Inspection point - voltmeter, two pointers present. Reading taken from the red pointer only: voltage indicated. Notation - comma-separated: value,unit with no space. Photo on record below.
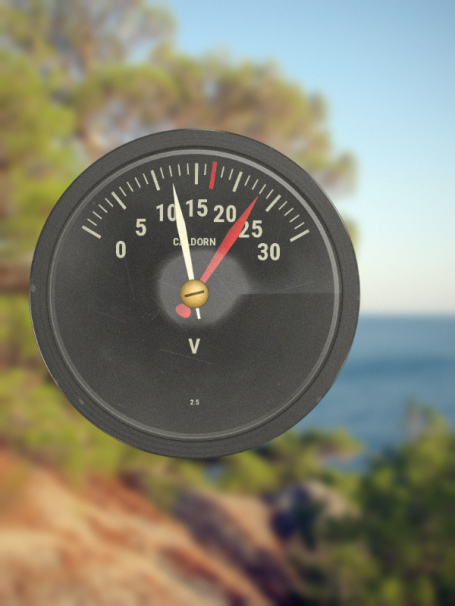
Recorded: 23,V
